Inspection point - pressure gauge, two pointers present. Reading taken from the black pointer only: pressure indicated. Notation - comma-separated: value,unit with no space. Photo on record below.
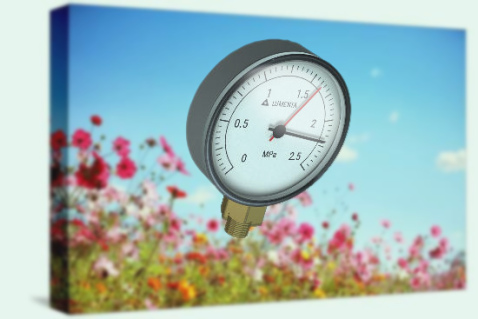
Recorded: 2.2,MPa
